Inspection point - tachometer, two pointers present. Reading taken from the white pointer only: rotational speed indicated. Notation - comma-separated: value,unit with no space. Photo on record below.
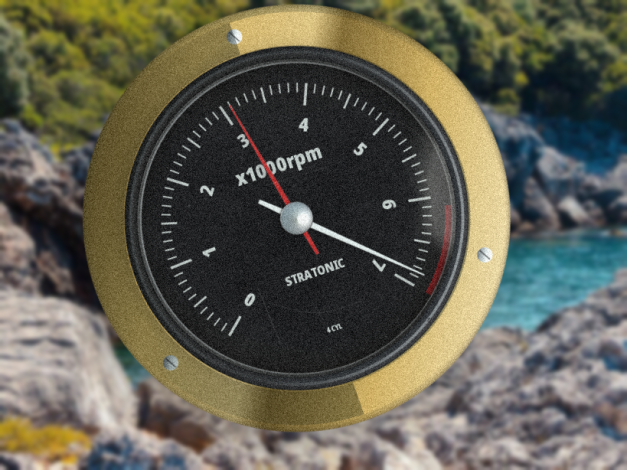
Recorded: 6850,rpm
